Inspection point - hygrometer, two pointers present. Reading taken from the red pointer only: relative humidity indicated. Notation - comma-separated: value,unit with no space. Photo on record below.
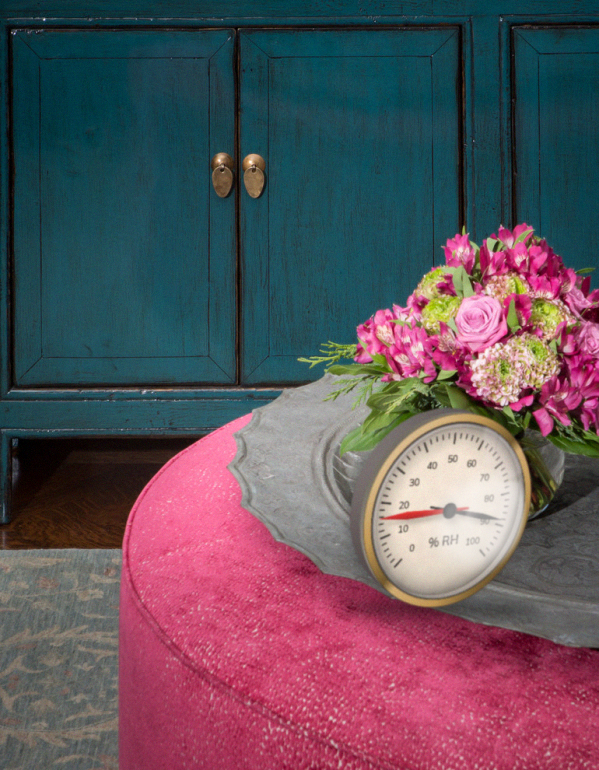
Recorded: 16,%
